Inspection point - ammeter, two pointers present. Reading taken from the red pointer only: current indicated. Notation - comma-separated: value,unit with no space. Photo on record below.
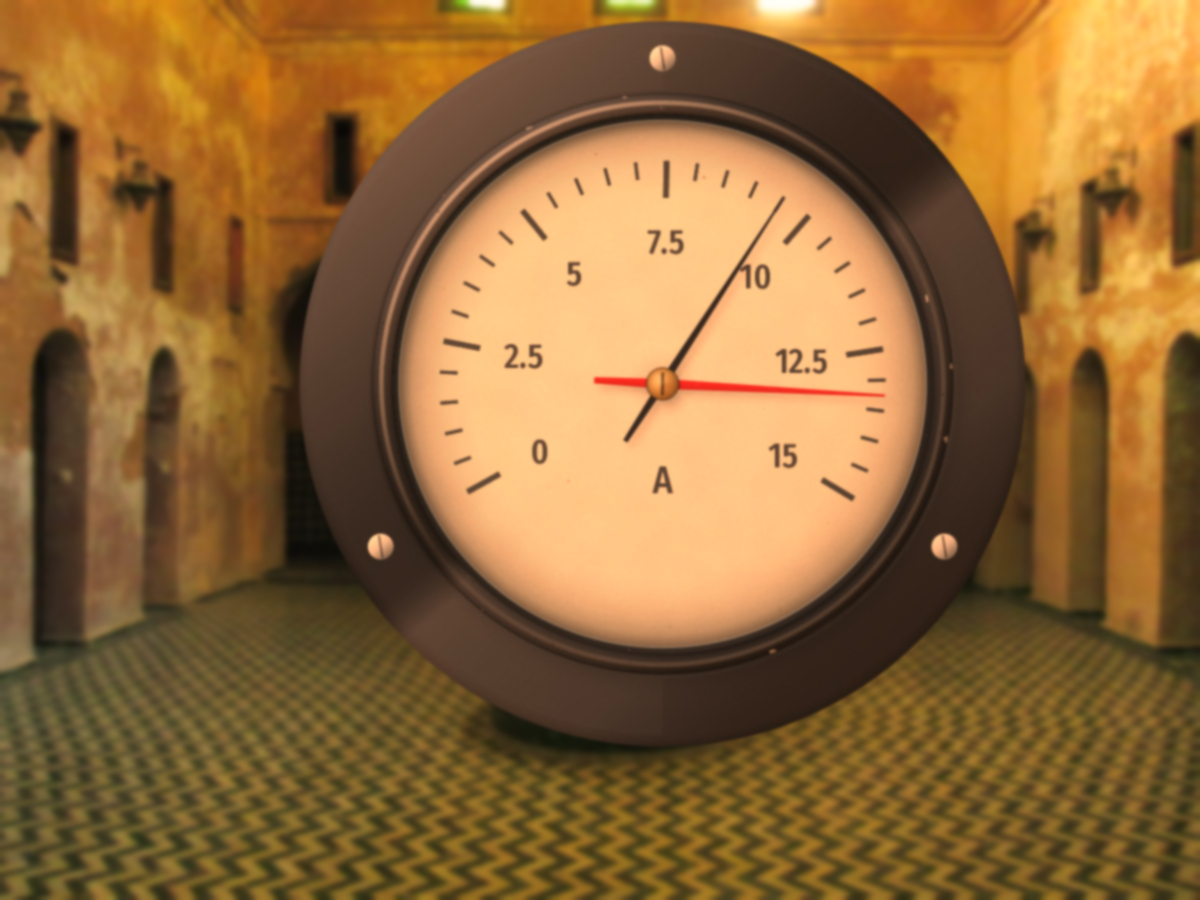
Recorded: 13.25,A
